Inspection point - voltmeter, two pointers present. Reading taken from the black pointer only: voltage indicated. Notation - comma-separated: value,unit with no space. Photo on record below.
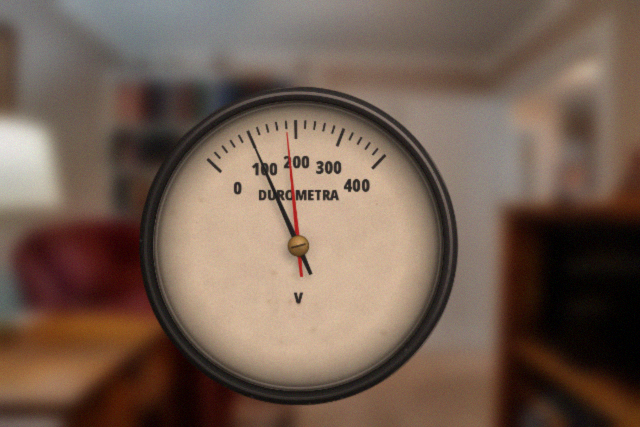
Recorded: 100,V
